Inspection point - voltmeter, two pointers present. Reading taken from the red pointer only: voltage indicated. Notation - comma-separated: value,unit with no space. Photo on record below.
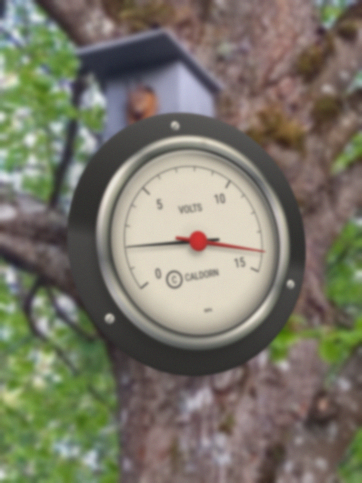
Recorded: 14,V
